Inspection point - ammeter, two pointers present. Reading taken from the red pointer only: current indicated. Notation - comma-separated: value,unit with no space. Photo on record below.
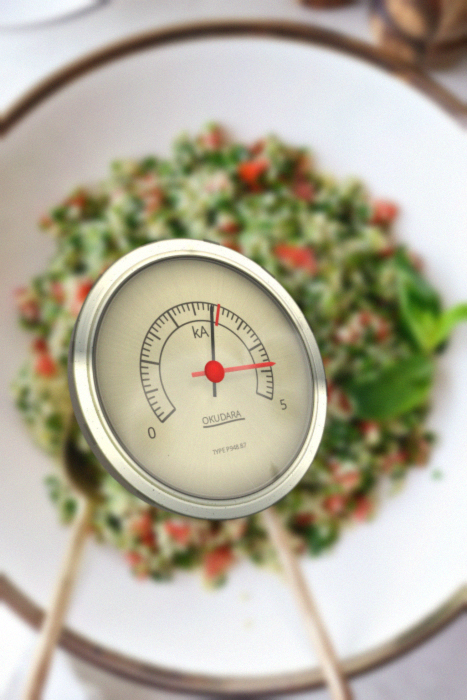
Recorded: 4.4,kA
